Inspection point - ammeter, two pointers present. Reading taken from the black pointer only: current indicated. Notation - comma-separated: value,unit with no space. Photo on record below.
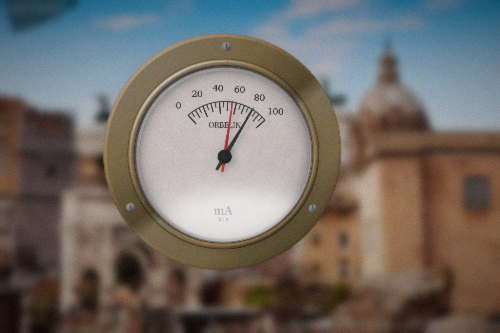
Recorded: 80,mA
